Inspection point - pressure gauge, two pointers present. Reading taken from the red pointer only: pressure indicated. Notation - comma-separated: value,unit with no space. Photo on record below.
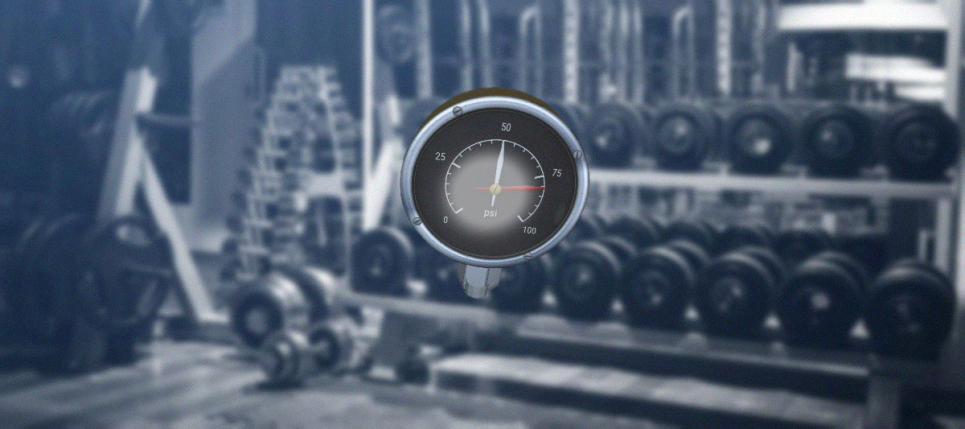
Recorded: 80,psi
